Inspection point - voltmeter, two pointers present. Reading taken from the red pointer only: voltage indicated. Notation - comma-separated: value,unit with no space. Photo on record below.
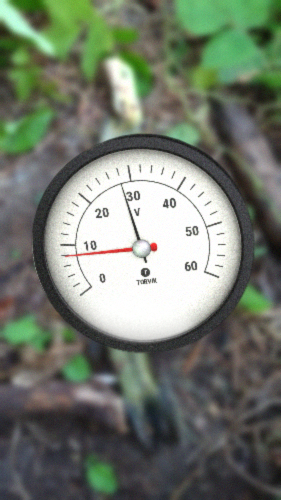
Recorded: 8,V
